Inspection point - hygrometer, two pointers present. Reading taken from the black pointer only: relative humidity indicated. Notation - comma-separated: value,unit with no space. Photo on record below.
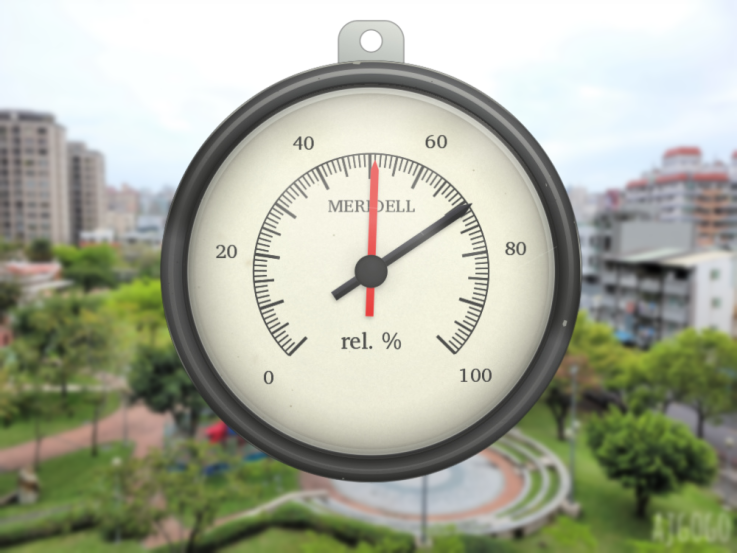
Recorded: 71,%
